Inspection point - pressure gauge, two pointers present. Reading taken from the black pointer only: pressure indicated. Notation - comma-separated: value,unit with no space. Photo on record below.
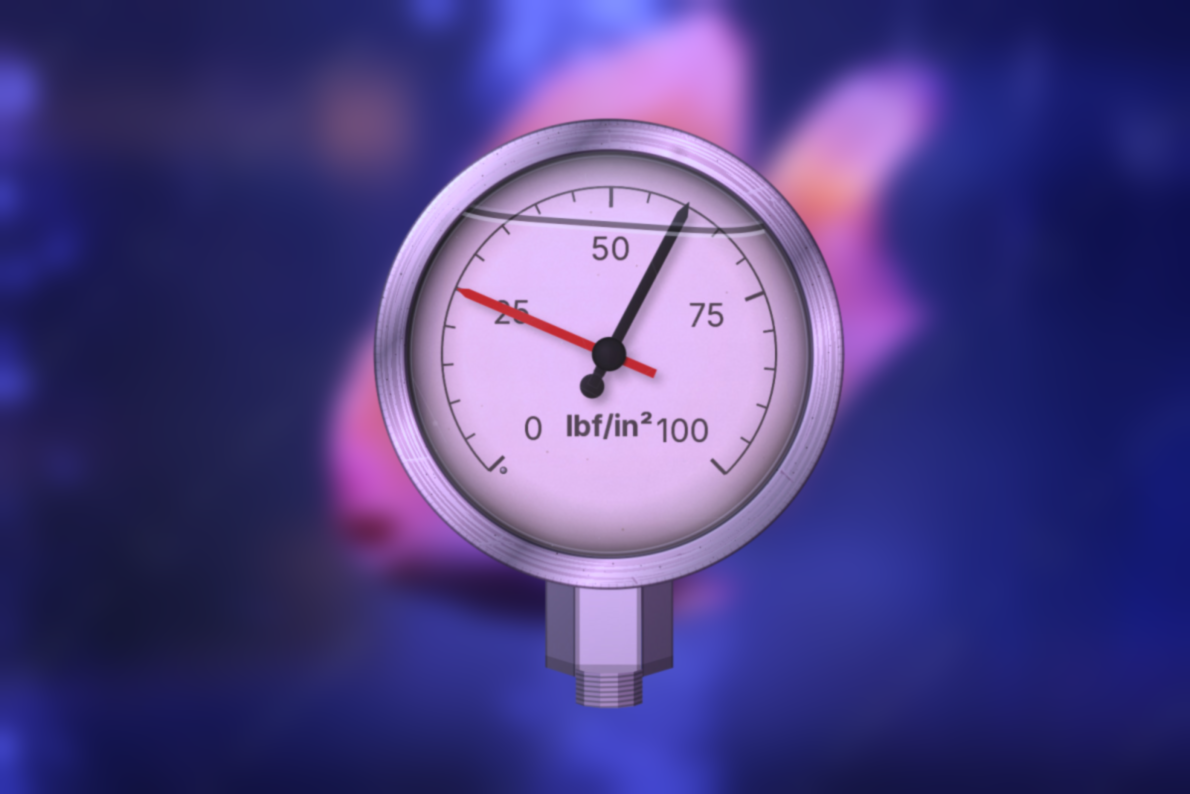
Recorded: 60,psi
